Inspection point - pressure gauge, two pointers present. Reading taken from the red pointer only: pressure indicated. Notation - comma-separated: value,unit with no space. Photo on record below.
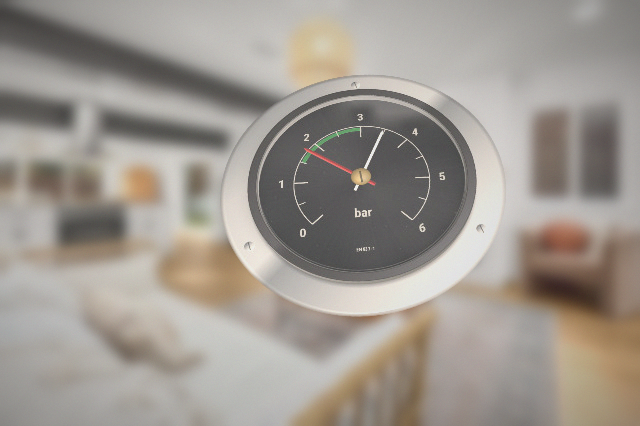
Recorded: 1.75,bar
